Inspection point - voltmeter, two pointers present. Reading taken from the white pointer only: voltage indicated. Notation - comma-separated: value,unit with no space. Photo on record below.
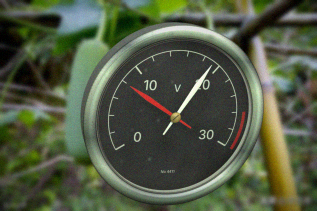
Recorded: 19,V
